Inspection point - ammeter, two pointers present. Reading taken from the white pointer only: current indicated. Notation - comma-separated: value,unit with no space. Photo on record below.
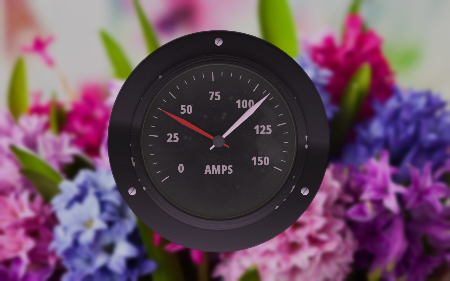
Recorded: 107.5,A
